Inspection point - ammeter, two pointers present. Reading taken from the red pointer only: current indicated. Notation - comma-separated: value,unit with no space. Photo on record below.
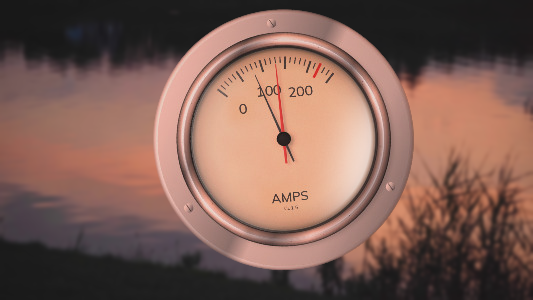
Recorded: 130,A
